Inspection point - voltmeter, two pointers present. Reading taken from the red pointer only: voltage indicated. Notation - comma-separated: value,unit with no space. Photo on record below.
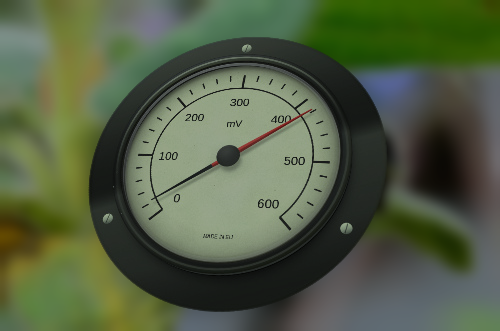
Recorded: 420,mV
